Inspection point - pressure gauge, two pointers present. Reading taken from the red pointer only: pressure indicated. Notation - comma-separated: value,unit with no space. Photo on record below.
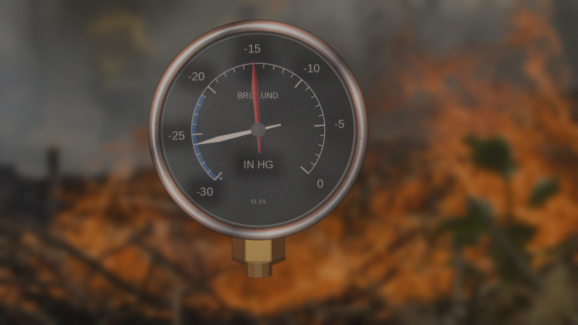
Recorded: -15,inHg
